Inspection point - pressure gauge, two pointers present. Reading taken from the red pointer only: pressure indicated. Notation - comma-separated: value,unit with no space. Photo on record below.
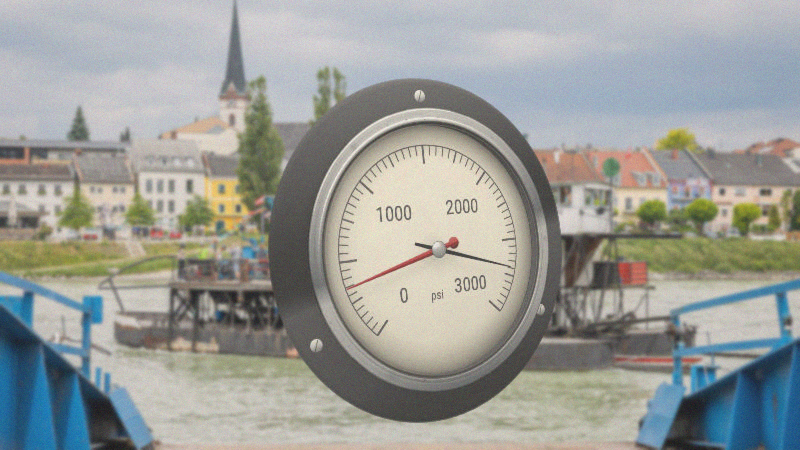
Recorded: 350,psi
